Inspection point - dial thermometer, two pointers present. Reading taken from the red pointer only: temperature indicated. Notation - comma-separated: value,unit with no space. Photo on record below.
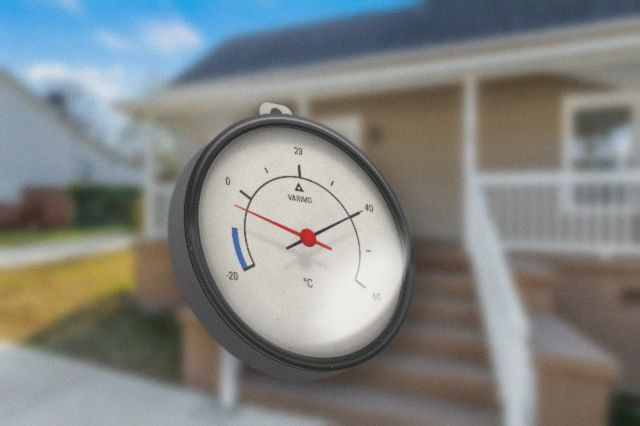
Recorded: -5,°C
